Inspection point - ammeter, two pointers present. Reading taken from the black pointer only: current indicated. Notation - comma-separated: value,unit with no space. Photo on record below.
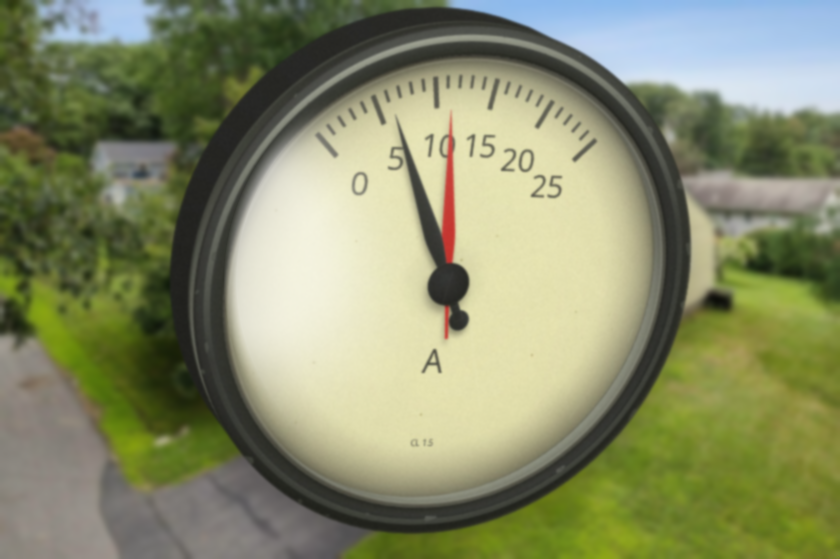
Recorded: 6,A
